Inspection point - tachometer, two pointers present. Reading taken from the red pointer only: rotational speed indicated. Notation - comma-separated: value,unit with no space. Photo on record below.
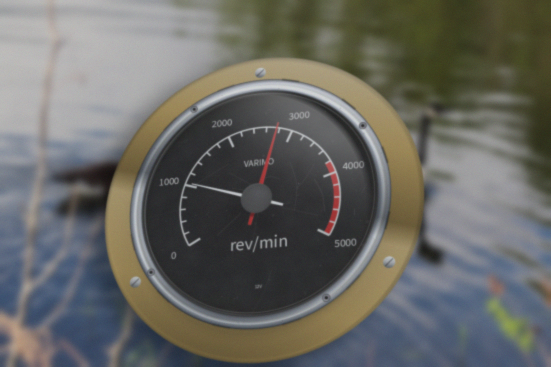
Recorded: 2800,rpm
